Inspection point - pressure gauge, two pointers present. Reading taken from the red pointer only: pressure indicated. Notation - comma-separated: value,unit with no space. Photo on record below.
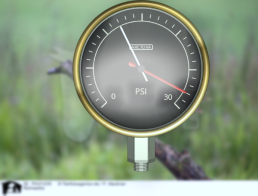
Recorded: 28,psi
